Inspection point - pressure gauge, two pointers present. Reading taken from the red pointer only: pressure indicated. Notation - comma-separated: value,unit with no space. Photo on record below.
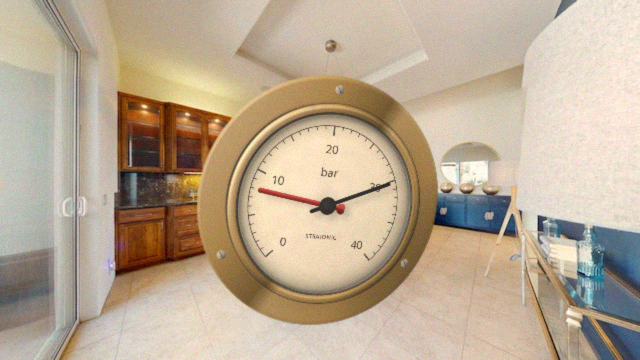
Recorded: 8,bar
